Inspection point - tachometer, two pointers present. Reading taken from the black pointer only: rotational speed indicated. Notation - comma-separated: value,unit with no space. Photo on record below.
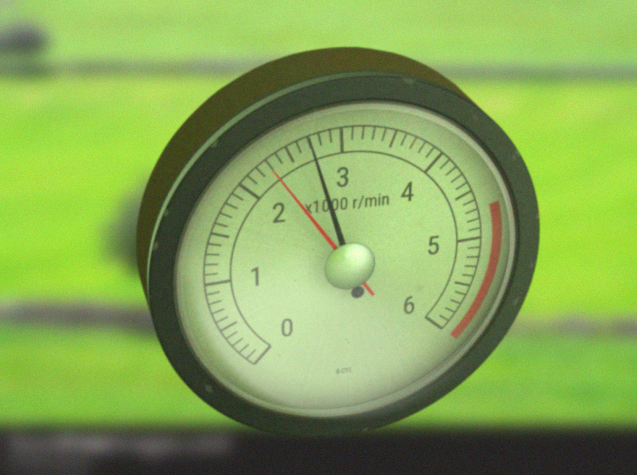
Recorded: 2700,rpm
